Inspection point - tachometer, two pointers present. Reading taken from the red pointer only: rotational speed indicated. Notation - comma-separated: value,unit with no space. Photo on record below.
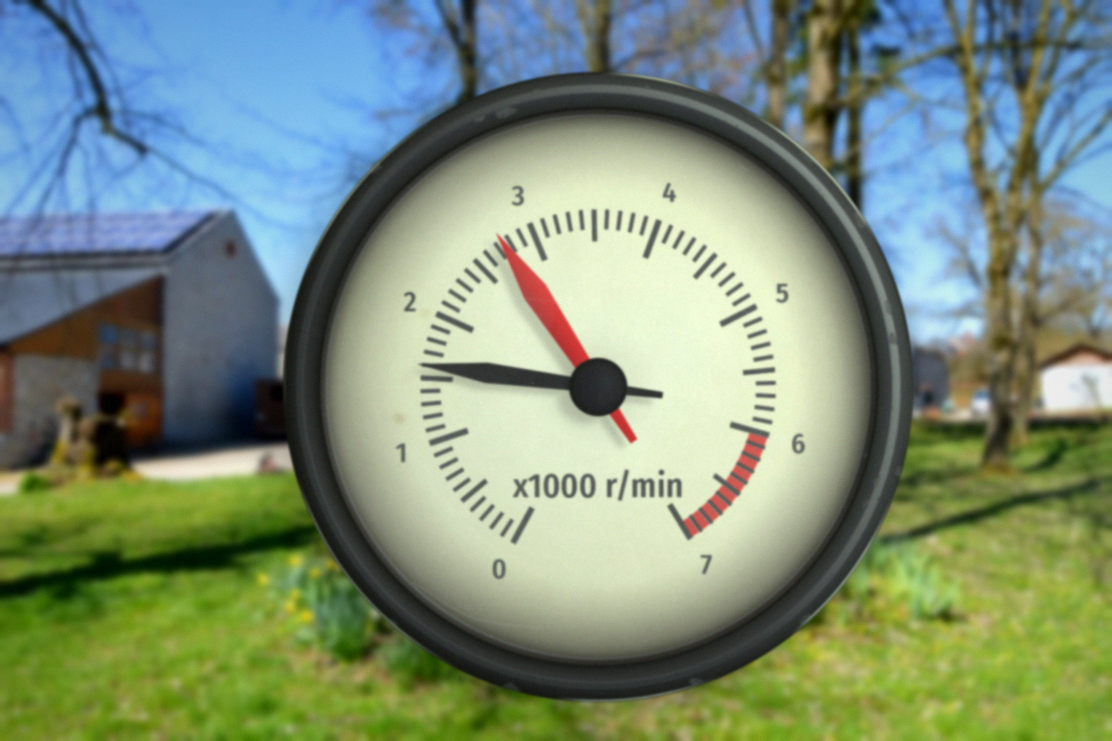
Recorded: 2750,rpm
